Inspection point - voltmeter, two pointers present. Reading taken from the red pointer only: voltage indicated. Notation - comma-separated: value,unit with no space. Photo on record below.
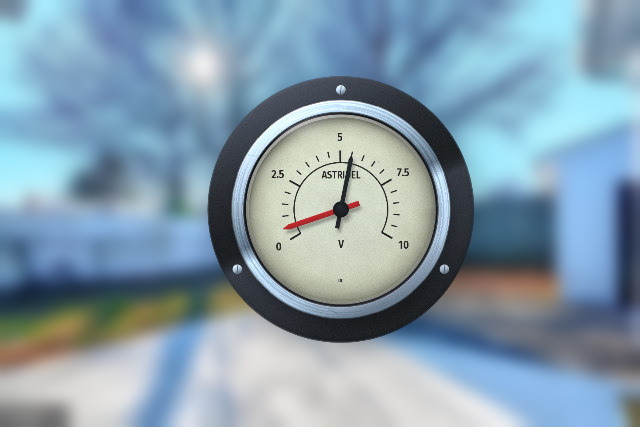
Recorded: 0.5,V
